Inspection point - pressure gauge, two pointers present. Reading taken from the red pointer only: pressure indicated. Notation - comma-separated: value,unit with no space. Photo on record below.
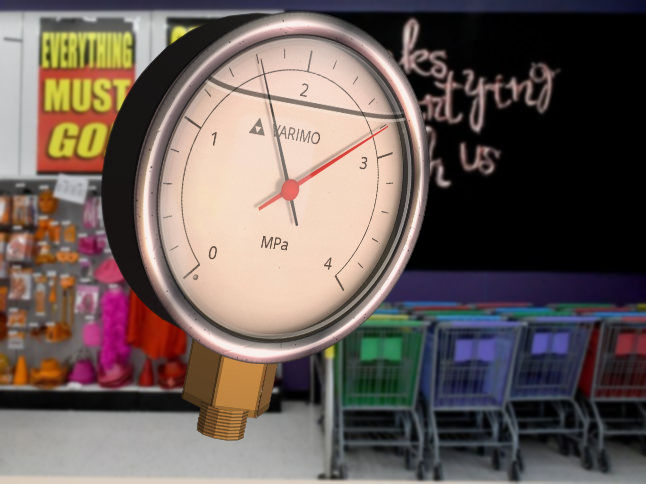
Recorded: 2.8,MPa
